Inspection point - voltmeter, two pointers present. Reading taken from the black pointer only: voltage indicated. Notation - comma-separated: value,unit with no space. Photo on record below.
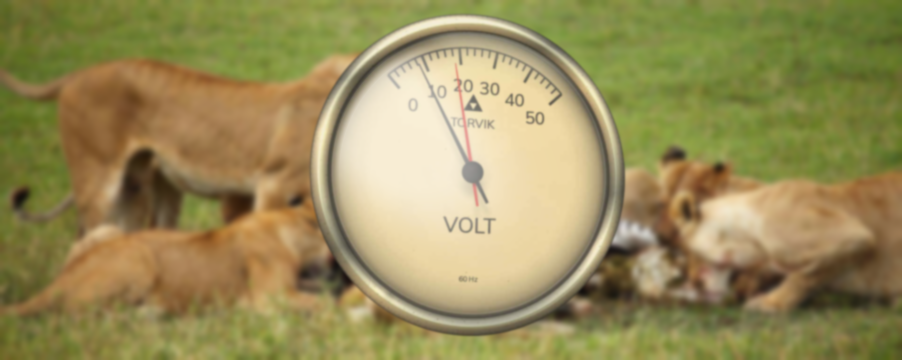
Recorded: 8,V
